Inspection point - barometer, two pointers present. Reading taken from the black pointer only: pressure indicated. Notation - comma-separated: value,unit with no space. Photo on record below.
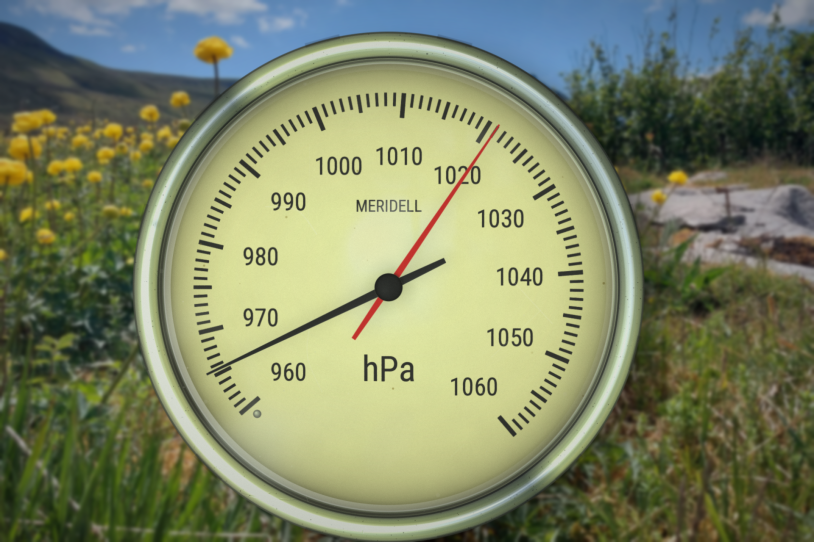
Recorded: 965.5,hPa
